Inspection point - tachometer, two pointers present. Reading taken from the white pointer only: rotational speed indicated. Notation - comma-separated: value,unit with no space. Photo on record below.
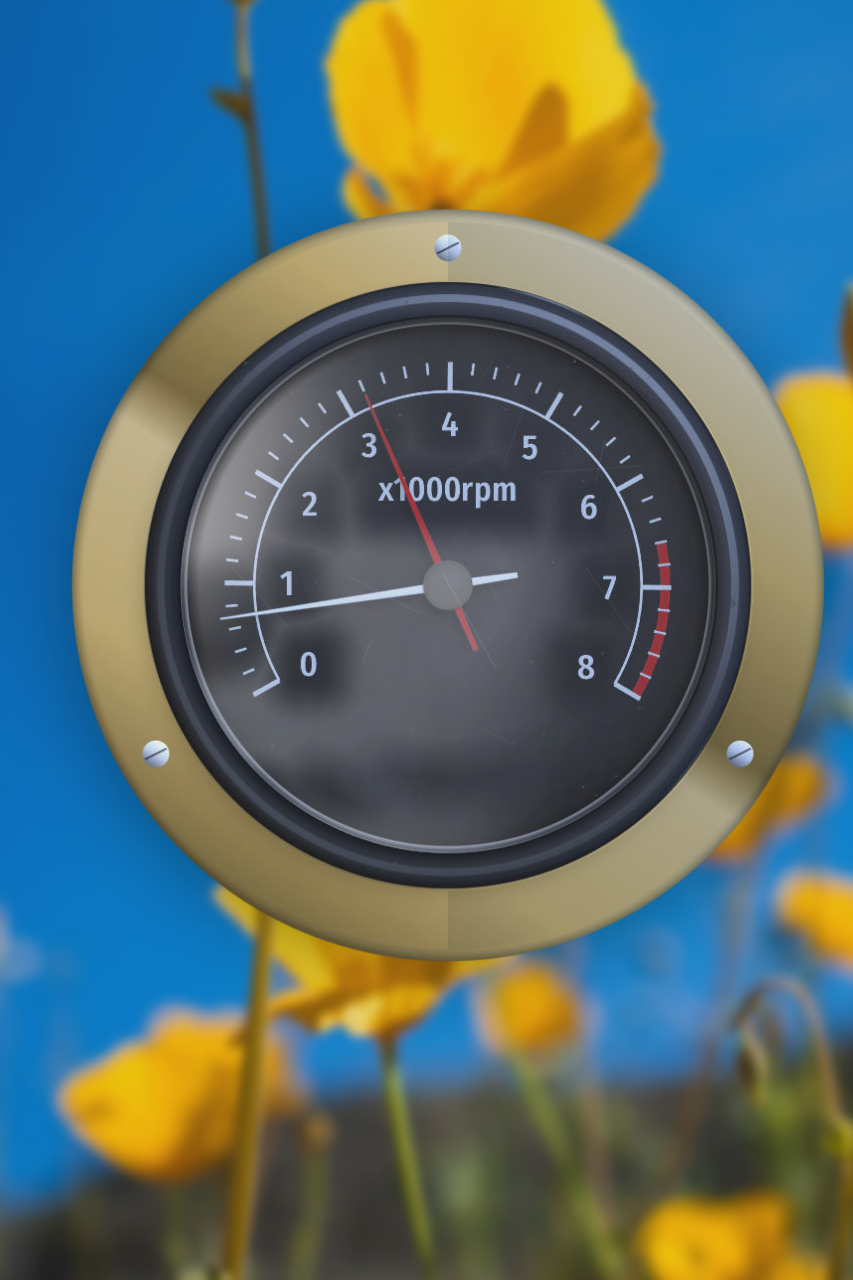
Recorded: 700,rpm
